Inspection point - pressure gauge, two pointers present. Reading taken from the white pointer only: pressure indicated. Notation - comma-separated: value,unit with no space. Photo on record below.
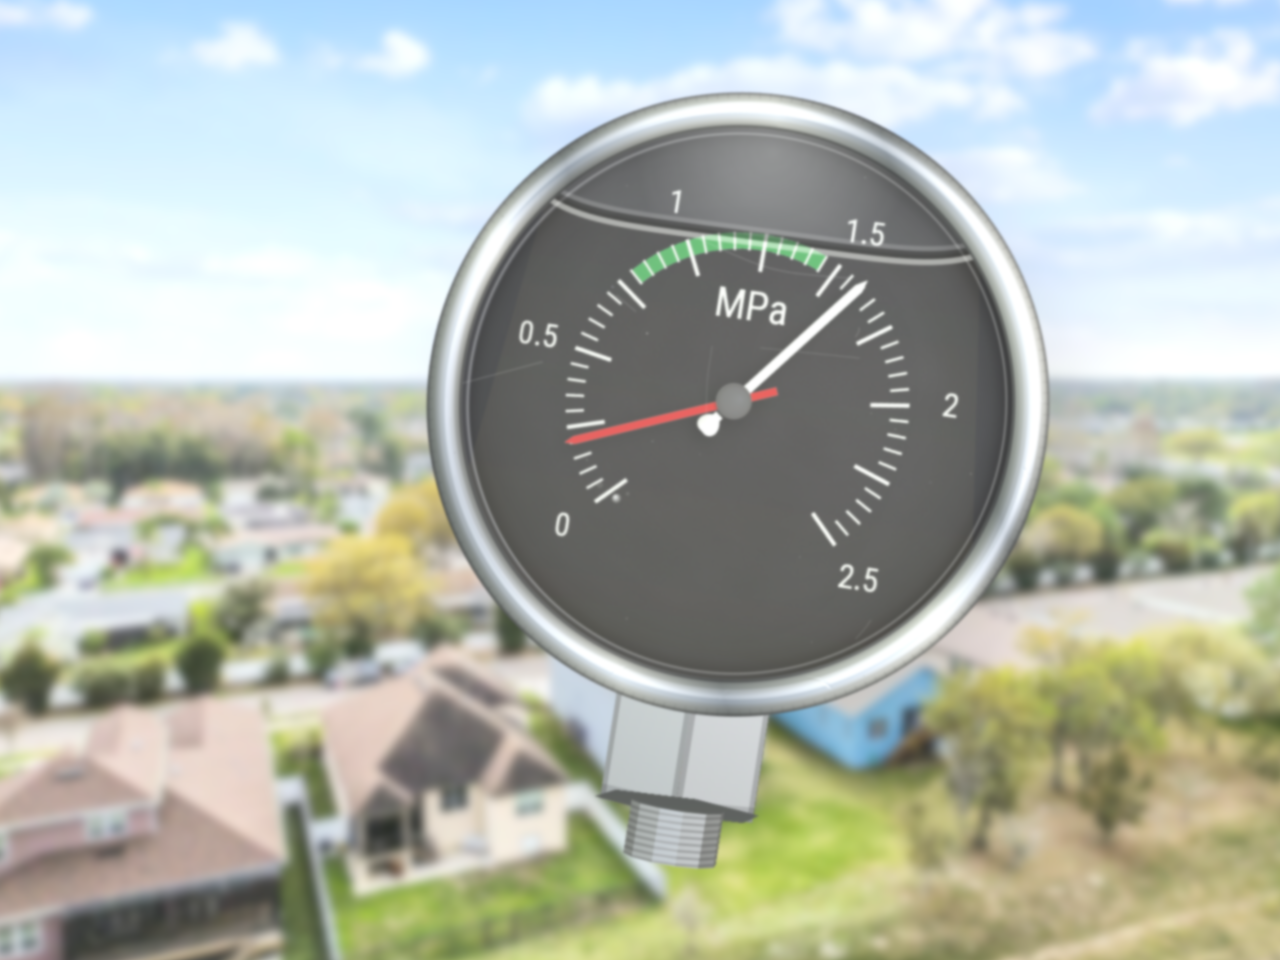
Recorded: 1.6,MPa
